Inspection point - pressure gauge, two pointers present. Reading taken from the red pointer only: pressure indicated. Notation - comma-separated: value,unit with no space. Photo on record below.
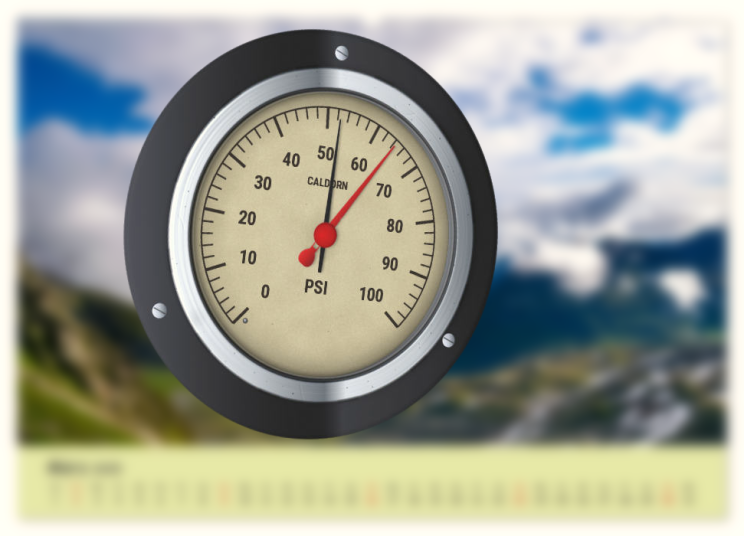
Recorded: 64,psi
